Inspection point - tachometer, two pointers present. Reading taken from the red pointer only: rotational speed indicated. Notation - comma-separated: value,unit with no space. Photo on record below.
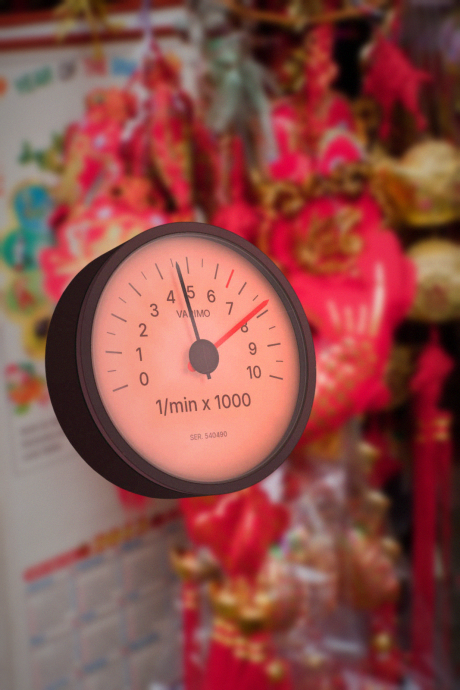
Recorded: 7750,rpm
